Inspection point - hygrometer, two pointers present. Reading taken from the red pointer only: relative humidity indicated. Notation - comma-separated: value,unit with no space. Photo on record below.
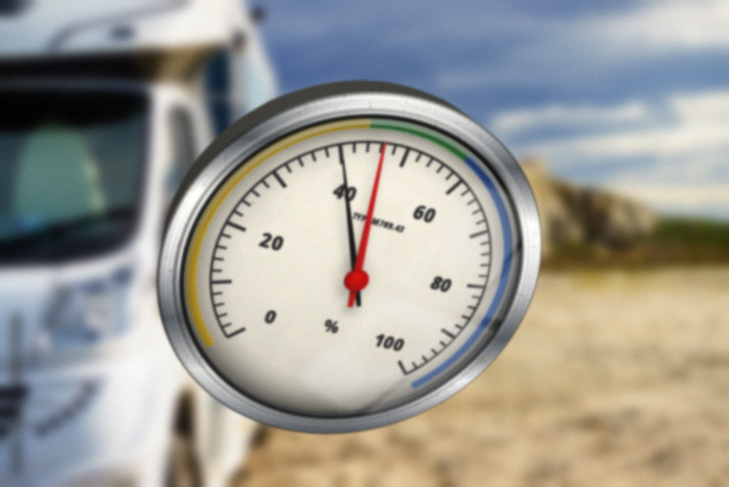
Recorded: 46,%
